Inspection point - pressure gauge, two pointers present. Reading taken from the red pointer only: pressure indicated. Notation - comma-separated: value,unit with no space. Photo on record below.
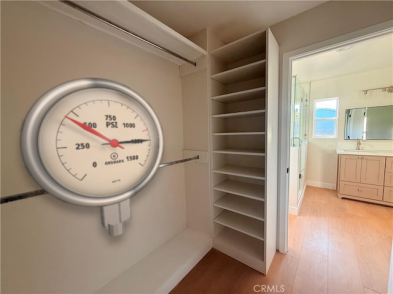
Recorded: 450,psi
